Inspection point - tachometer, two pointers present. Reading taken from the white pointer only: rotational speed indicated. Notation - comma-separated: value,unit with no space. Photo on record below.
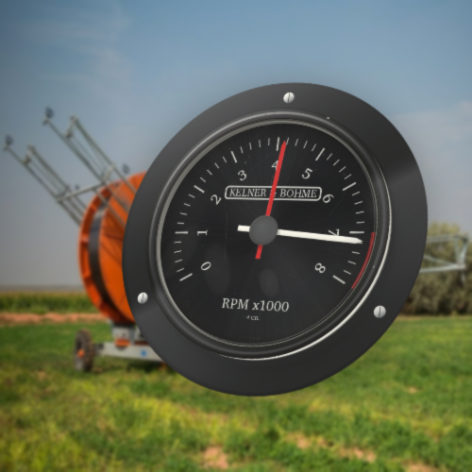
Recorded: 7200,rpm
